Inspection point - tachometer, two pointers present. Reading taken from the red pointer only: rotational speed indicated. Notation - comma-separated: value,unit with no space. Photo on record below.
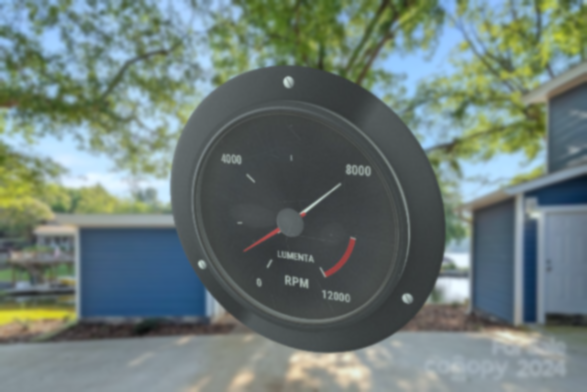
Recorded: 1000,rpm
